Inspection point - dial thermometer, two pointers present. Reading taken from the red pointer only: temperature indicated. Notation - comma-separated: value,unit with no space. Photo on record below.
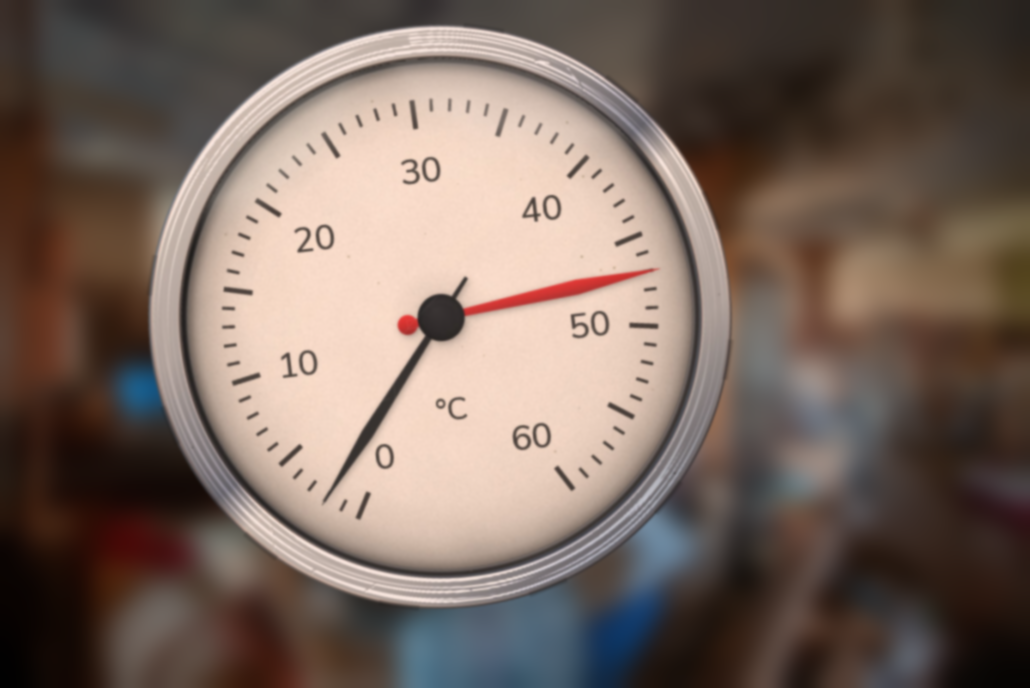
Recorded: 47,°C
